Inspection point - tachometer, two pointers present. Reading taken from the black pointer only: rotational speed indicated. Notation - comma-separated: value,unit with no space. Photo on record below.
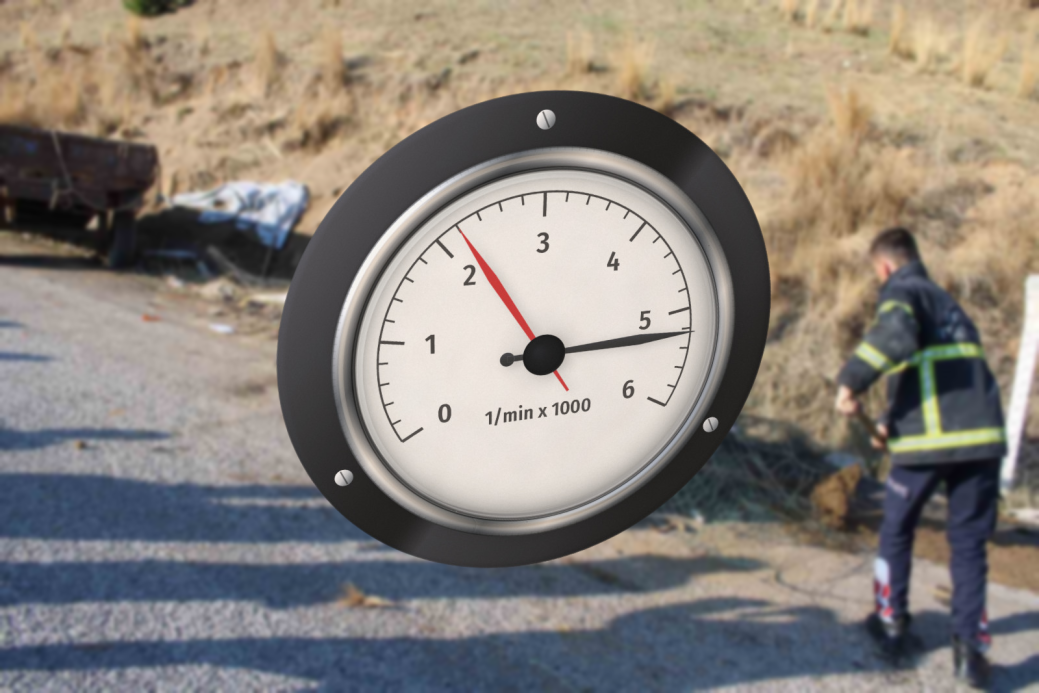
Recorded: 5200,rpm
